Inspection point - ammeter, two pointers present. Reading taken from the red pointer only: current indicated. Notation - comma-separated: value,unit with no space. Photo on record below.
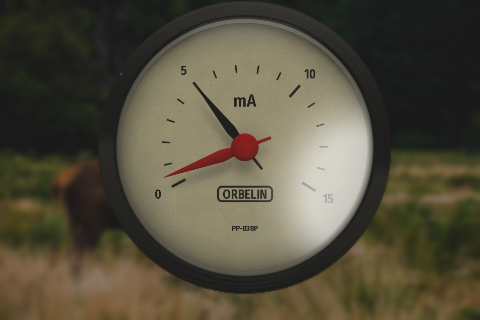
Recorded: 0.5,mA
